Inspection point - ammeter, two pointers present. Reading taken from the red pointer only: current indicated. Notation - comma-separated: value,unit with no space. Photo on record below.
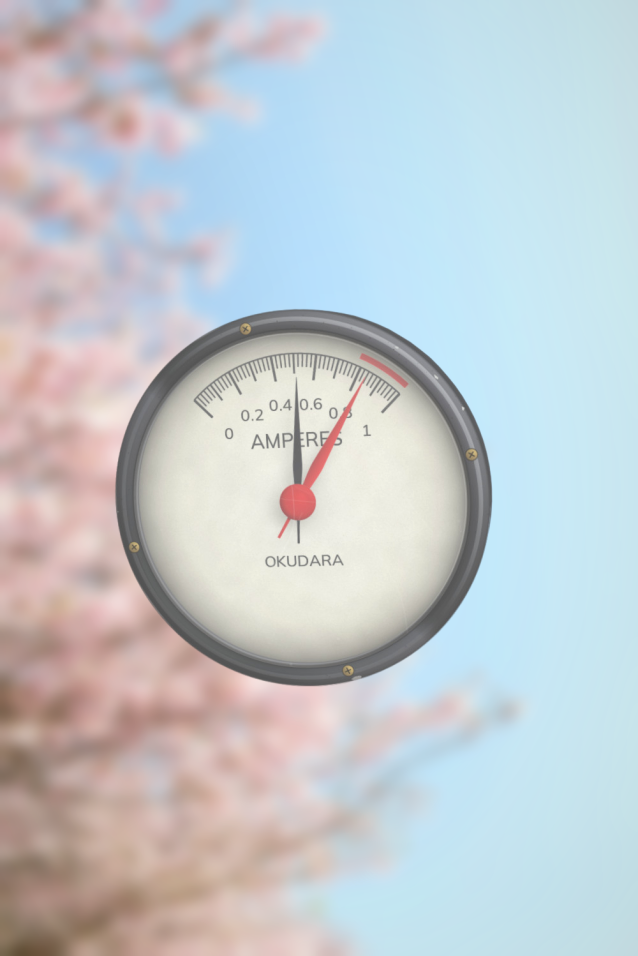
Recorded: 0.84,A
